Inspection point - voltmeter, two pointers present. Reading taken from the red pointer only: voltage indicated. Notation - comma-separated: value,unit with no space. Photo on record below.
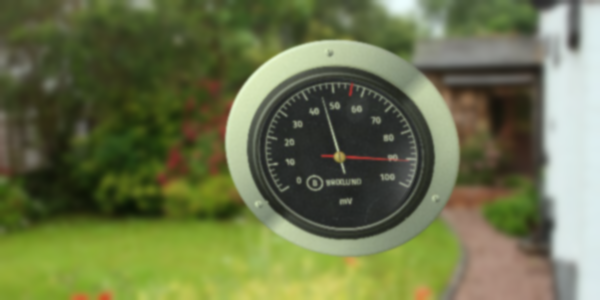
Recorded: 90,mV
